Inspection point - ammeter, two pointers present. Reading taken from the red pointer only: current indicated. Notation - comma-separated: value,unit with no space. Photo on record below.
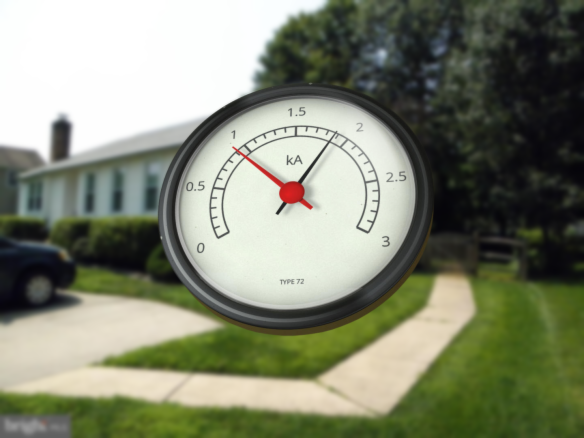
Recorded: 0.9,kA
